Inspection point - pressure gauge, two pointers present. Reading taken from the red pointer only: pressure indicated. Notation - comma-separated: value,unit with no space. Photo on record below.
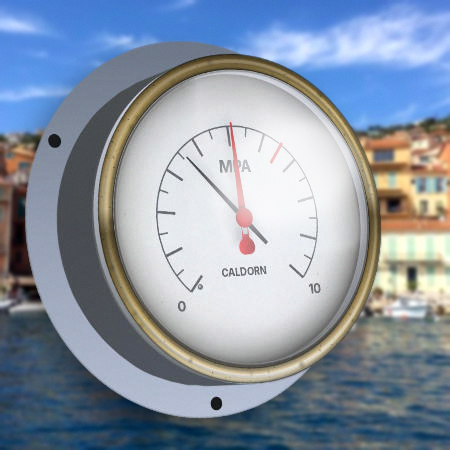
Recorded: 5,MPa
